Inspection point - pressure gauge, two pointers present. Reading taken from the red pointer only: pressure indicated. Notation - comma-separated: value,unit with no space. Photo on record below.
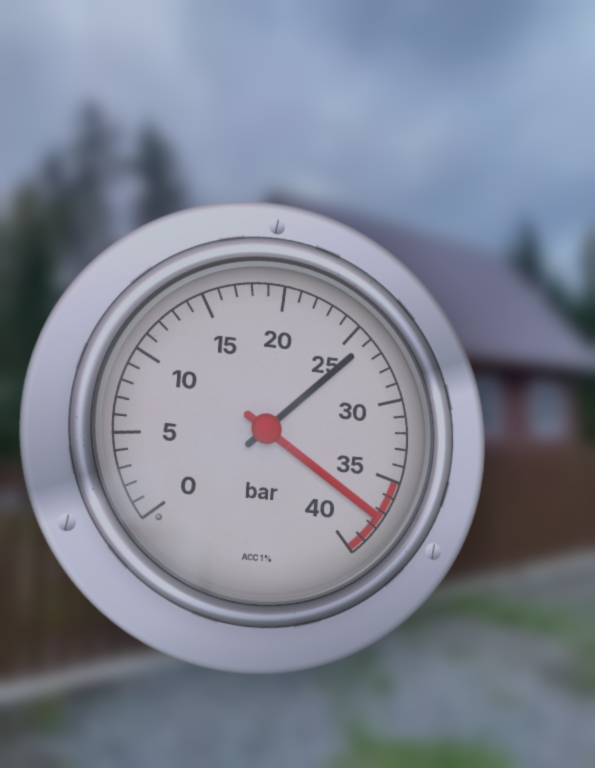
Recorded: 37.5,bar
